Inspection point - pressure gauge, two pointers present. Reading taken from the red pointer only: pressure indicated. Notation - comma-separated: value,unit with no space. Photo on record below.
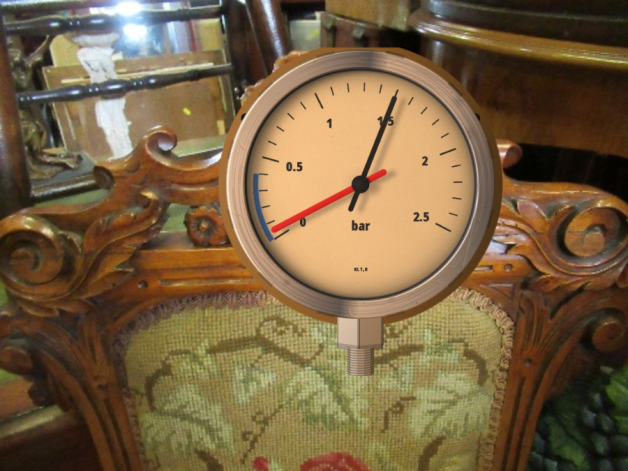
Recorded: 0.05,bar
